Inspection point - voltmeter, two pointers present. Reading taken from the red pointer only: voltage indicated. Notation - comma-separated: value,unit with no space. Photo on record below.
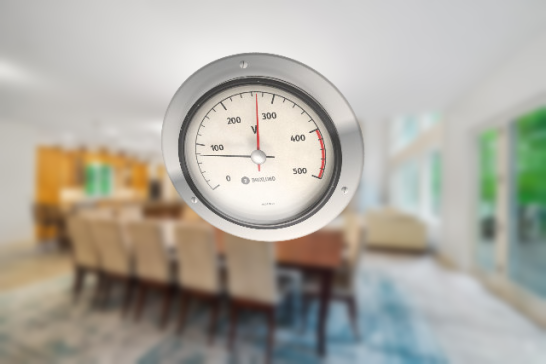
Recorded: 270,V
